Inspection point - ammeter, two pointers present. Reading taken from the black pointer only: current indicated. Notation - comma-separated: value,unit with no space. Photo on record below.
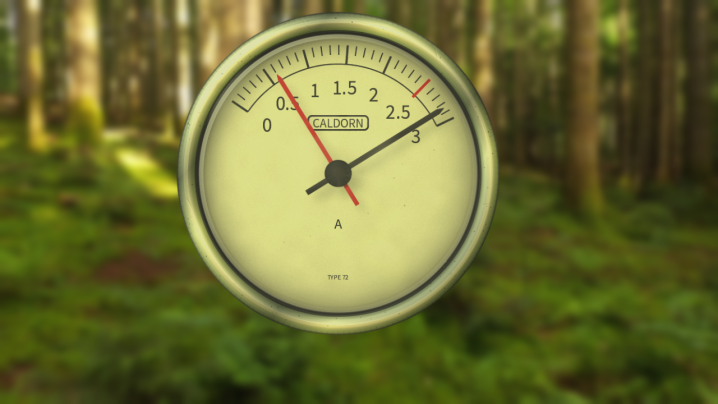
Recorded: 2.85,A
